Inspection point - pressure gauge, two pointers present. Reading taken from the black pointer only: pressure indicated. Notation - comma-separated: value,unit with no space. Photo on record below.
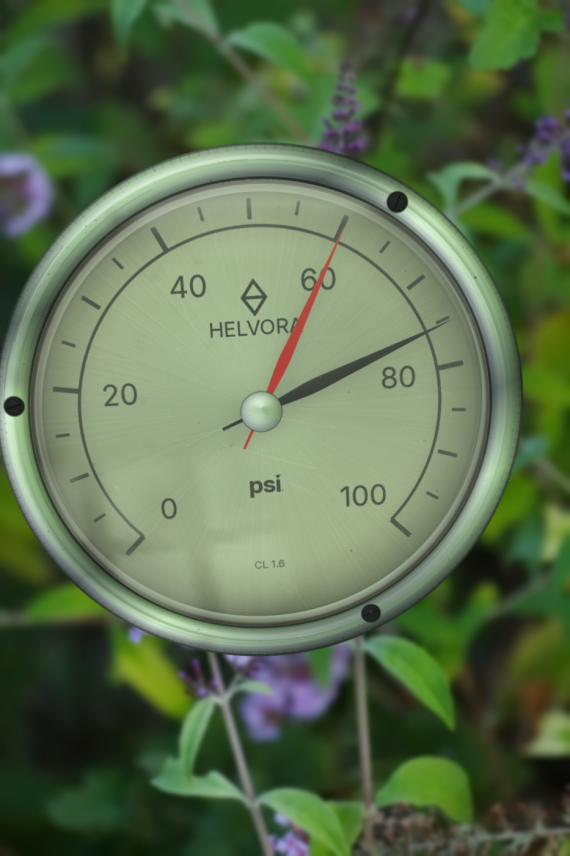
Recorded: 75,psi
